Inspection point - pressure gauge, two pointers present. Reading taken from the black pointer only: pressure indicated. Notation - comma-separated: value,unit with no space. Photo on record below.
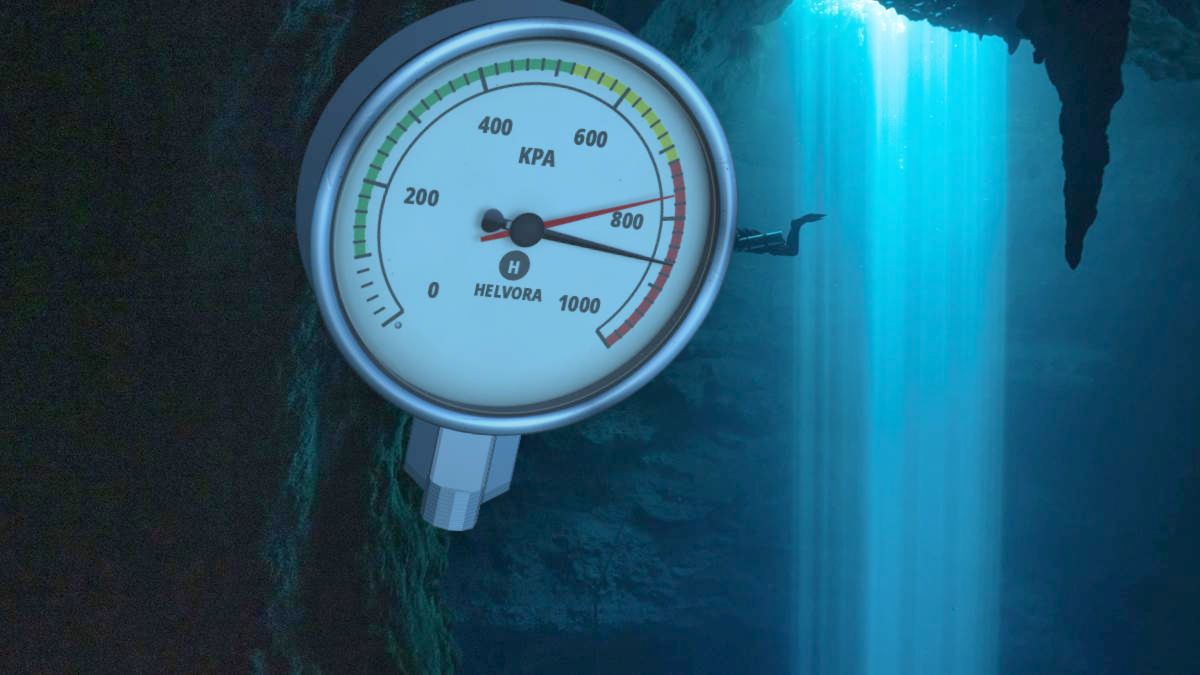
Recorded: 860,kPa
